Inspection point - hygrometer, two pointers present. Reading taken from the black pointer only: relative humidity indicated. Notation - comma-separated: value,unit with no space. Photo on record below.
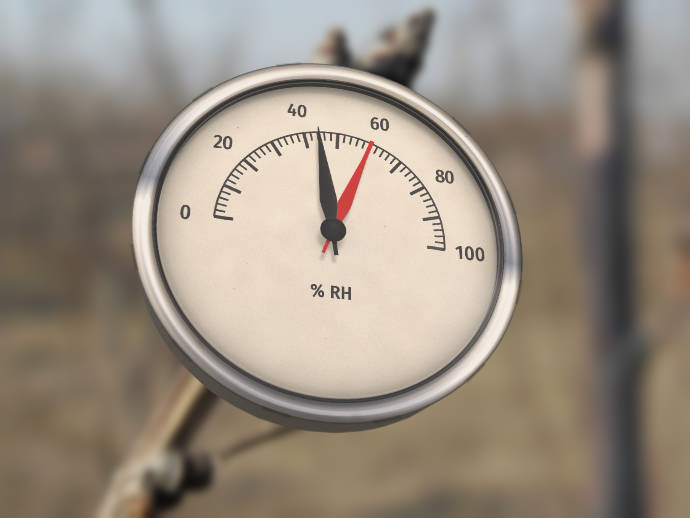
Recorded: 44,%
